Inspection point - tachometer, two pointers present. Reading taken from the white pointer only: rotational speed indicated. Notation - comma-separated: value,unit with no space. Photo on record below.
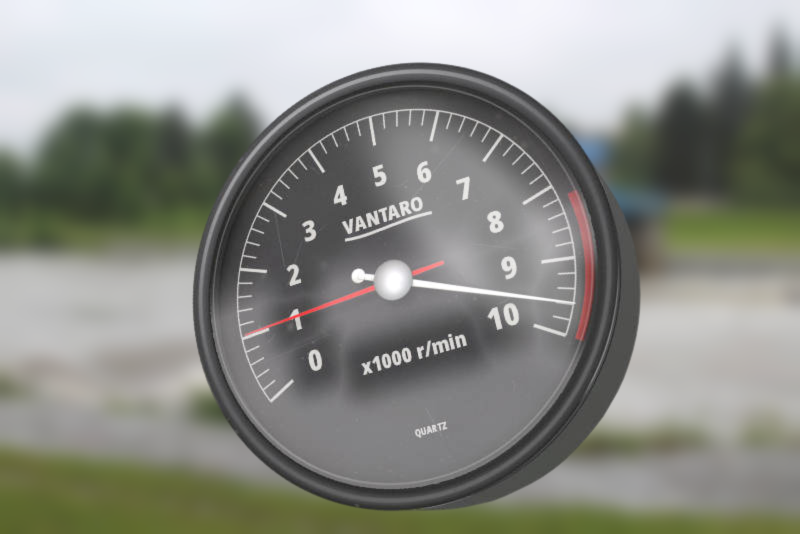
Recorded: 9600,rpm
